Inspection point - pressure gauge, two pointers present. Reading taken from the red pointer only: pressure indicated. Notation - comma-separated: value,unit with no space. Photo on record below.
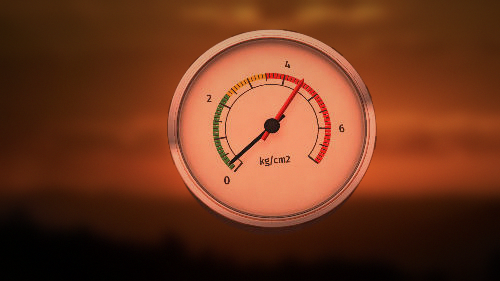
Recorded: 4.5,kg/cm²
